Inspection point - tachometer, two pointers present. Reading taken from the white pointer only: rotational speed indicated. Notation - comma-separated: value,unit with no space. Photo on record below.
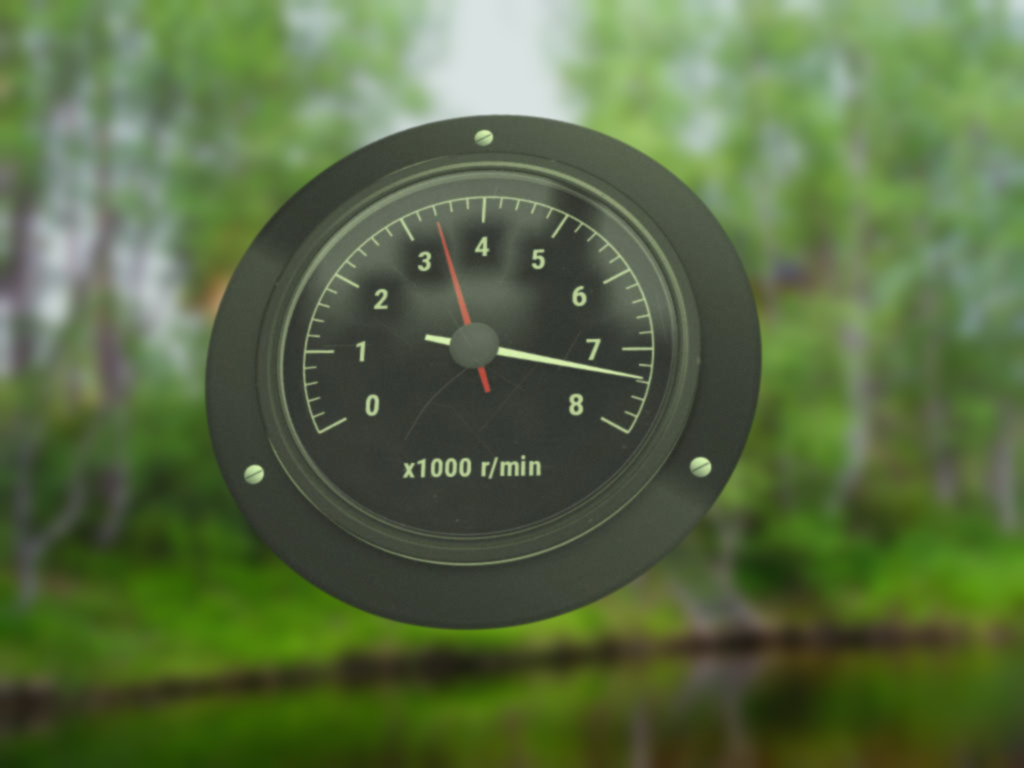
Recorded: 7400,rpm
